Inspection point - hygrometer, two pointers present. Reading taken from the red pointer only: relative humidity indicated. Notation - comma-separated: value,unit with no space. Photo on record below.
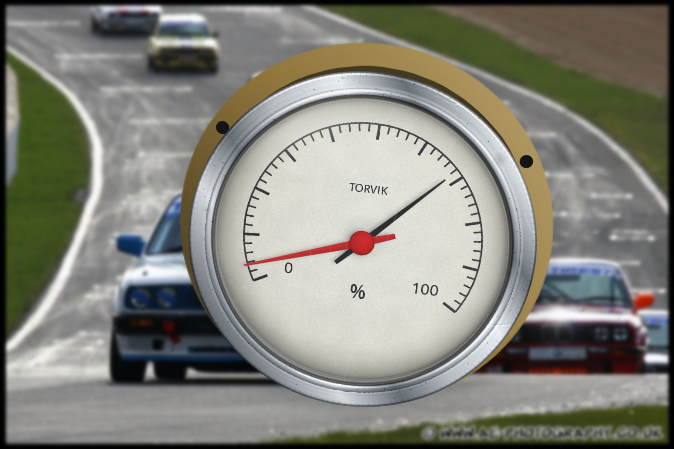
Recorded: 4,%
